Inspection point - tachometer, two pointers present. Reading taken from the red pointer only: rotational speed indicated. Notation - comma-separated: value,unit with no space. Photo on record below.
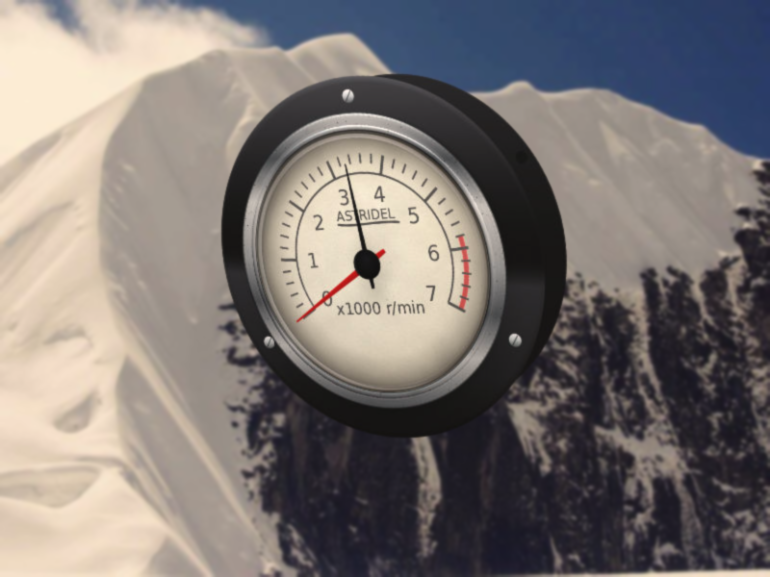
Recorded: 0,rpm
